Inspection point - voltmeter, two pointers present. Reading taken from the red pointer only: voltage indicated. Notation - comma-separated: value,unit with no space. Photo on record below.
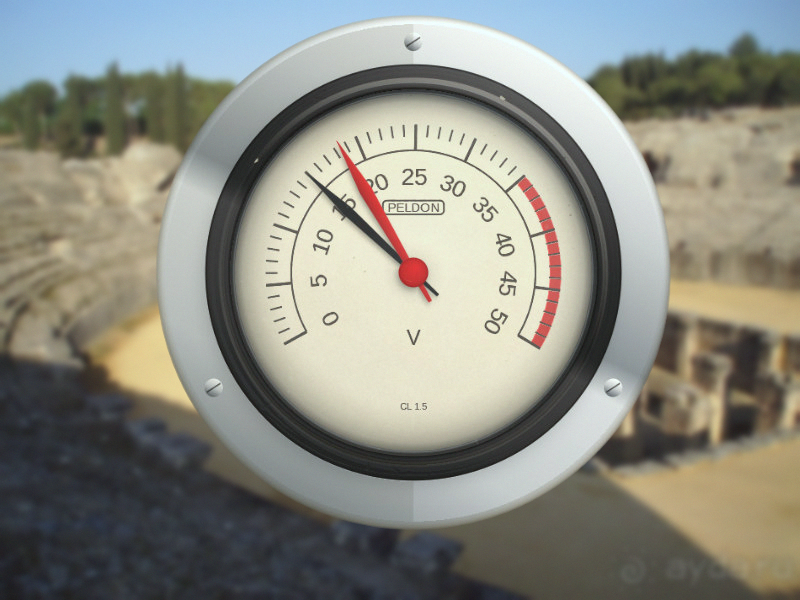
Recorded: 18.5,V
